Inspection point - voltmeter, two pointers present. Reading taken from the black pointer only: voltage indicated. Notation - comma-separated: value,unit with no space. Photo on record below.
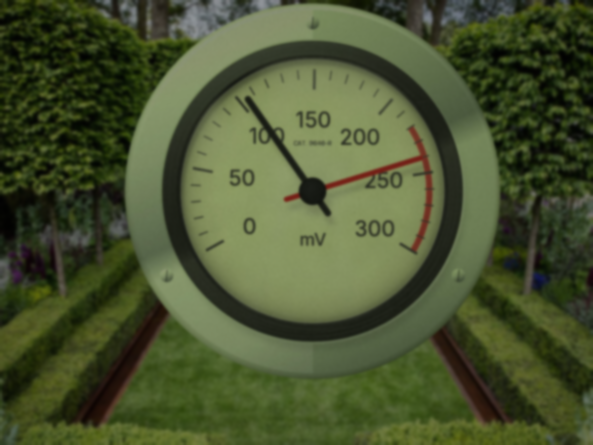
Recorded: 105,mV
